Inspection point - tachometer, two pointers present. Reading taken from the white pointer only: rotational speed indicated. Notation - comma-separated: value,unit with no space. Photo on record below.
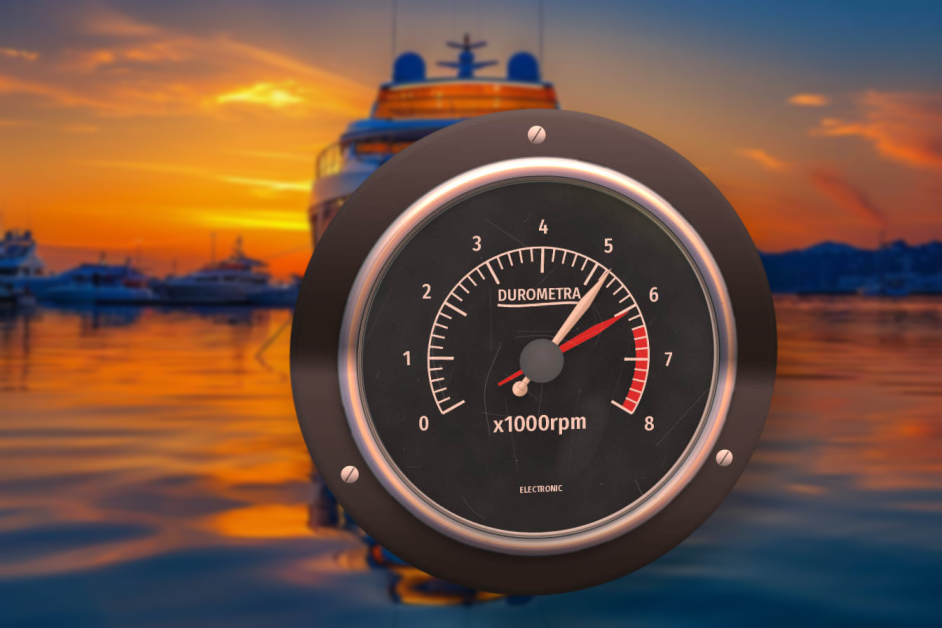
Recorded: 5200,rpm
